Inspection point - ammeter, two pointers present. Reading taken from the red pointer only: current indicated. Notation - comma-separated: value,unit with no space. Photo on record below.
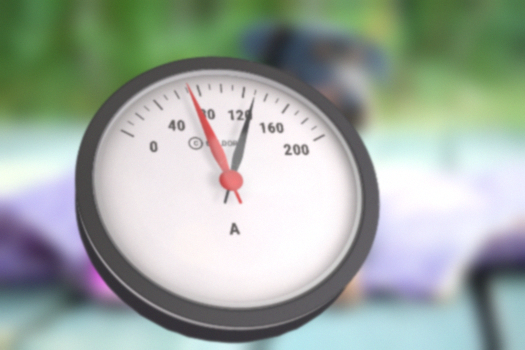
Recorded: 70,A
